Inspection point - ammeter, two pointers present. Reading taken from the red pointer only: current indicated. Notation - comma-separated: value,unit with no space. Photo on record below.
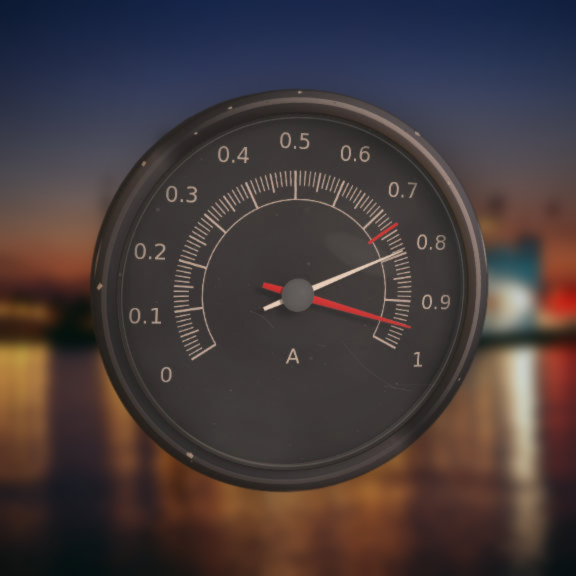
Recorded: 0.95,A
